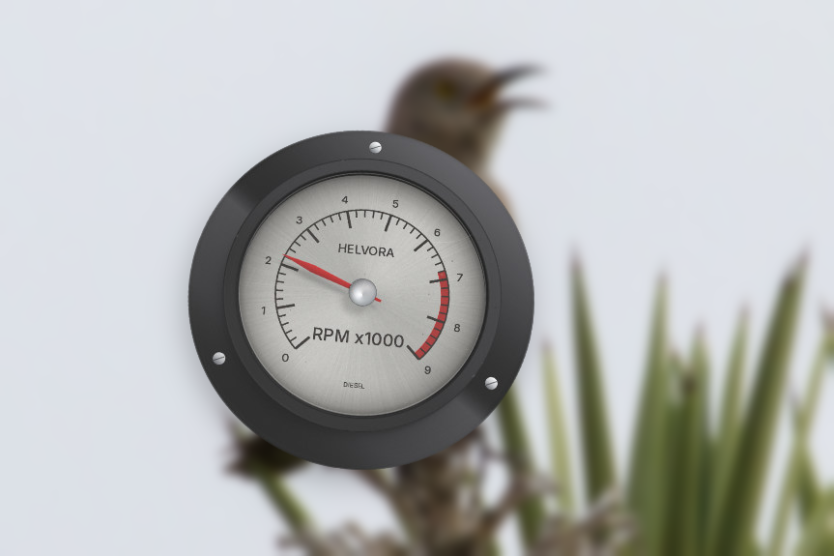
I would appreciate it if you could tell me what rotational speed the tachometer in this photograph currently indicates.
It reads 2200 rpm
